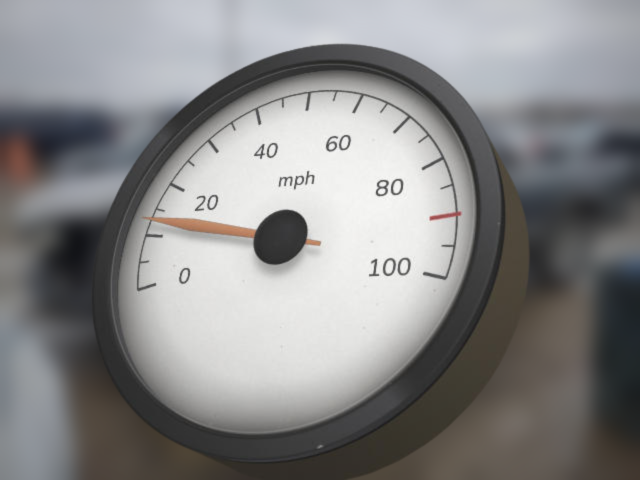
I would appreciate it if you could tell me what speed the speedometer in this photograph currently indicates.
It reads 12.5 mph
